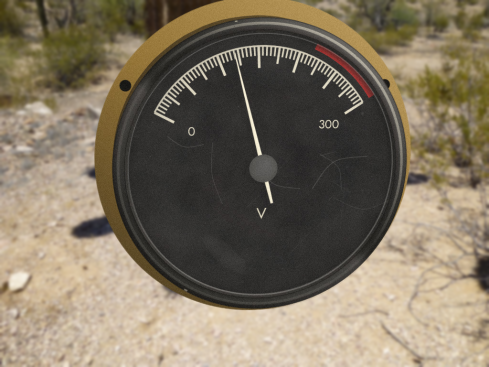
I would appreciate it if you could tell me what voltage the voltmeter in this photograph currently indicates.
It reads 120 V
